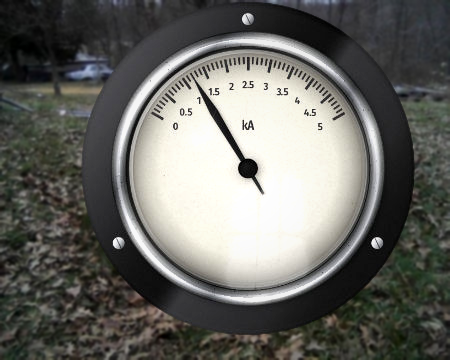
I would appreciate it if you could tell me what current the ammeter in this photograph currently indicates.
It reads 1.2 kA
